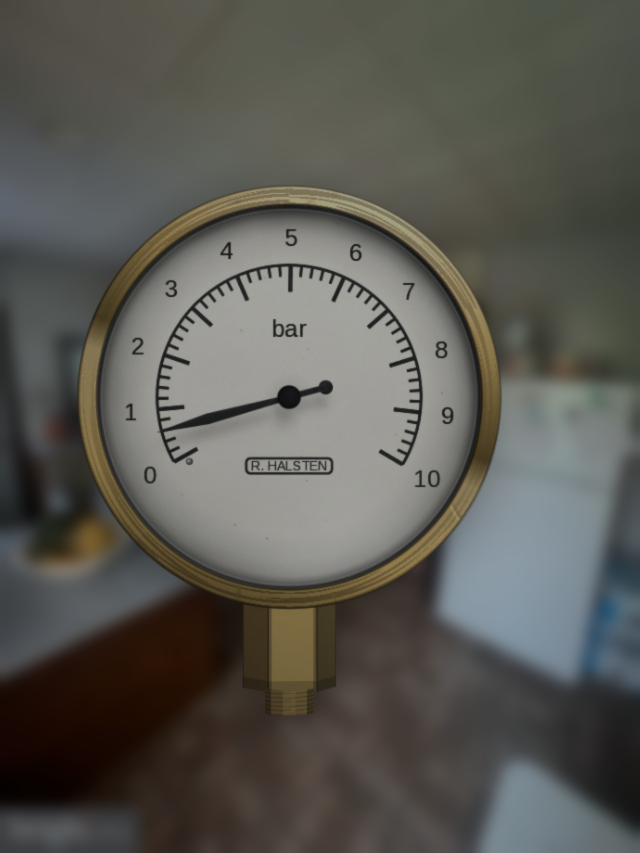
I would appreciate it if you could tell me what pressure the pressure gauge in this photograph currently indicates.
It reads 0.6 bar
